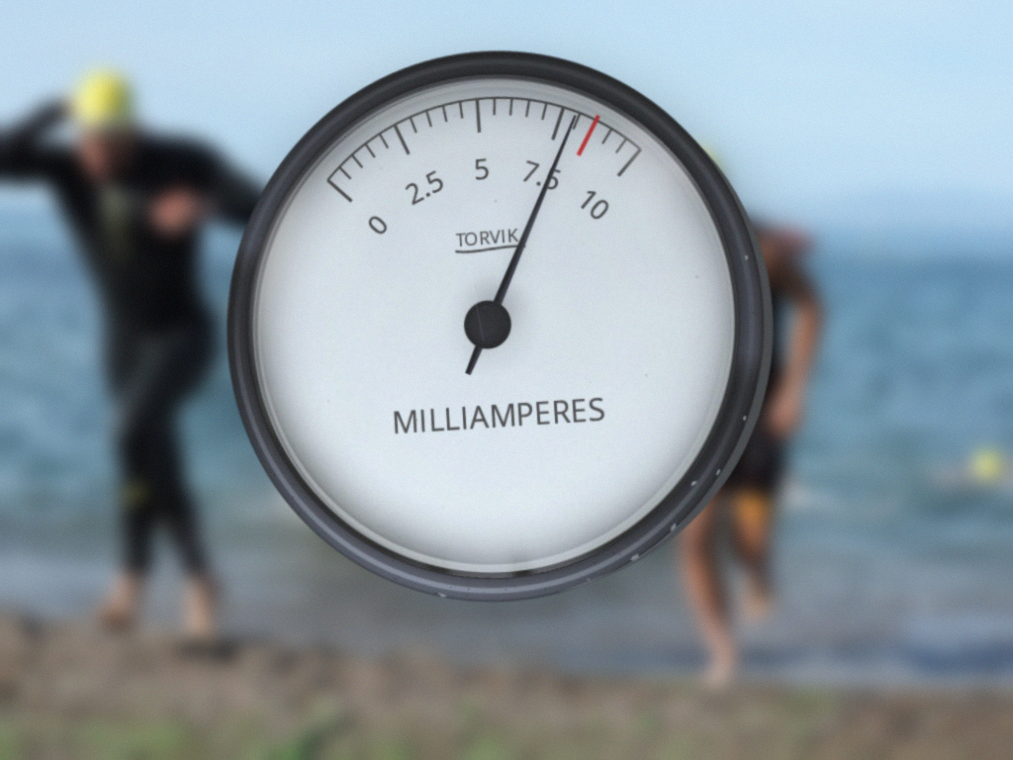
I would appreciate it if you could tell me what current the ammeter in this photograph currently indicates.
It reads 8 mA
